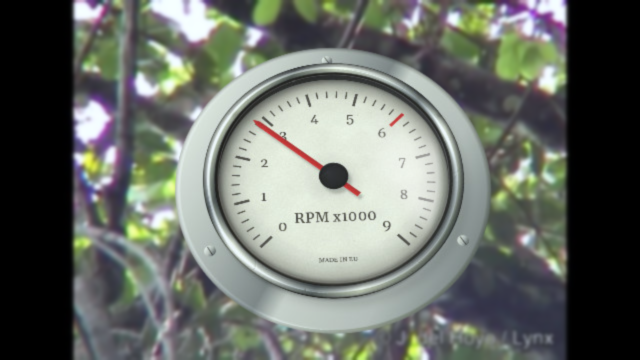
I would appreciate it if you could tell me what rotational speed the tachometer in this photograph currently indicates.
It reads 2800 rpm
